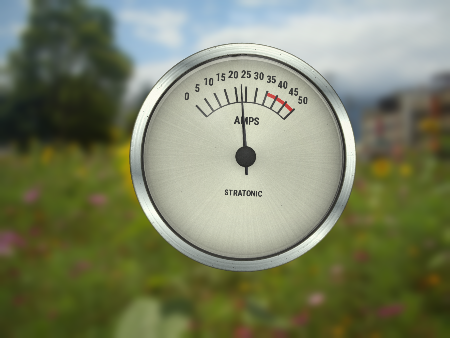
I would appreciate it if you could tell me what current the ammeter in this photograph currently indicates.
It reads 22.5 A
